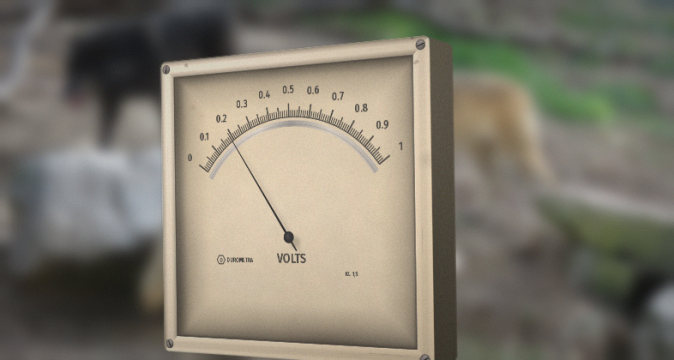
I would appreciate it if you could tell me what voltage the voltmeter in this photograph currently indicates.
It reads 0.2 V
